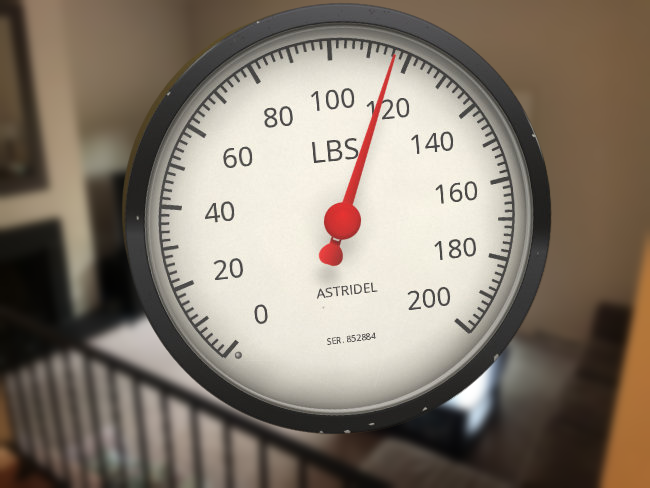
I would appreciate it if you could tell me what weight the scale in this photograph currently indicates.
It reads 116 lb
